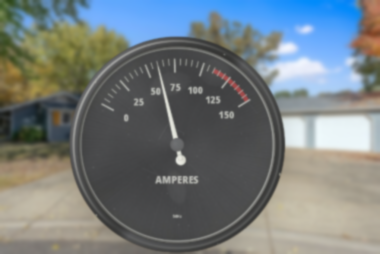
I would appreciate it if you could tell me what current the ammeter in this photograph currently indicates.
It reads 60 A
